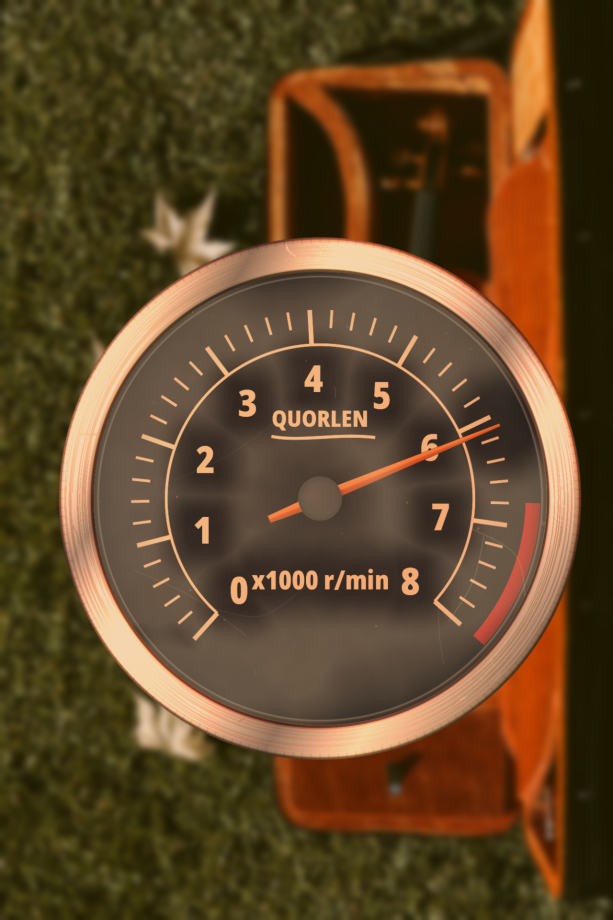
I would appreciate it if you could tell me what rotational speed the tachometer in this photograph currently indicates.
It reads 6100 rpm
